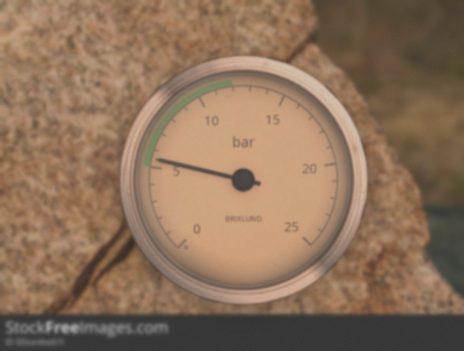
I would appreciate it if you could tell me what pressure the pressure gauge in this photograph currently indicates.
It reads 5.5 bar
